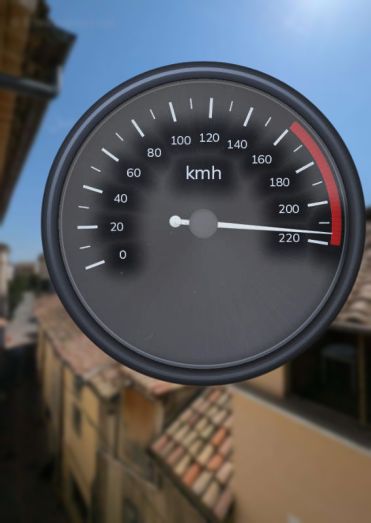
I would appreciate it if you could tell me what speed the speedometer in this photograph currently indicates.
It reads 215 km/h
